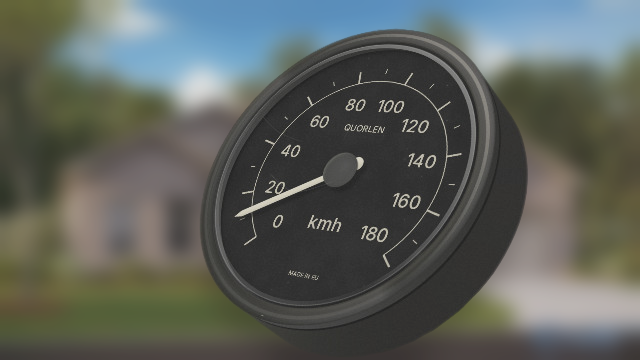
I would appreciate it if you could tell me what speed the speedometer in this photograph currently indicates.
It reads 10 km/h
